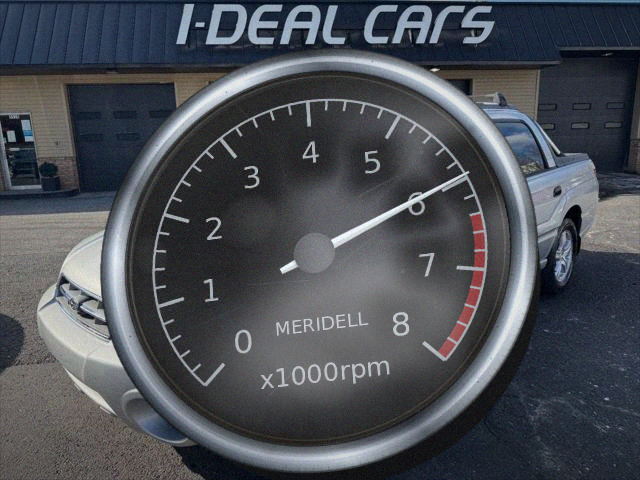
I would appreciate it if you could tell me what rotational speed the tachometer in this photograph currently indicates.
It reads 6000 rpm
